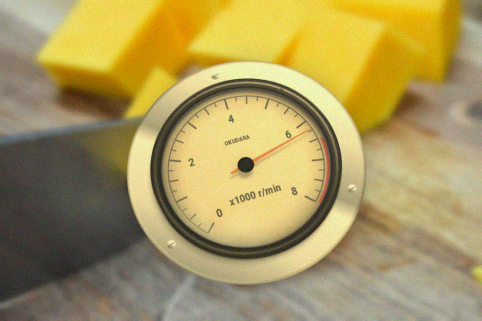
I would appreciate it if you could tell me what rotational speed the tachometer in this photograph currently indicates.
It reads 6250 rpm
